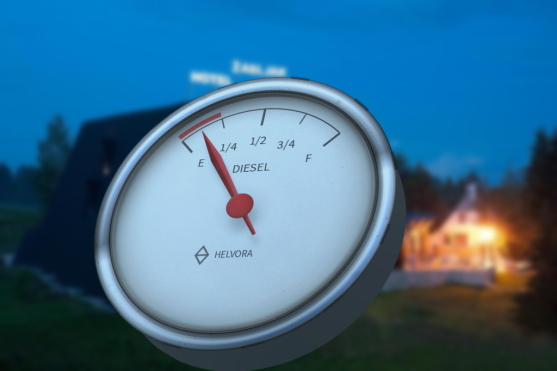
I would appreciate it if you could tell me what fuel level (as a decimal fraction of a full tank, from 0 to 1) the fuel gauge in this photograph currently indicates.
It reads 0.125
